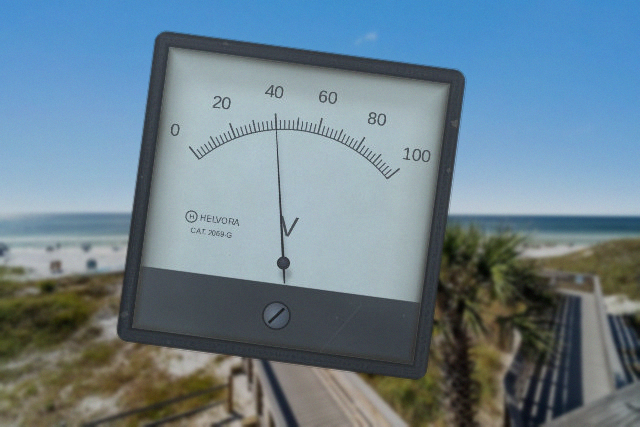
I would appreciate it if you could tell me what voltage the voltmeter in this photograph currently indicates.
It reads 40 V
